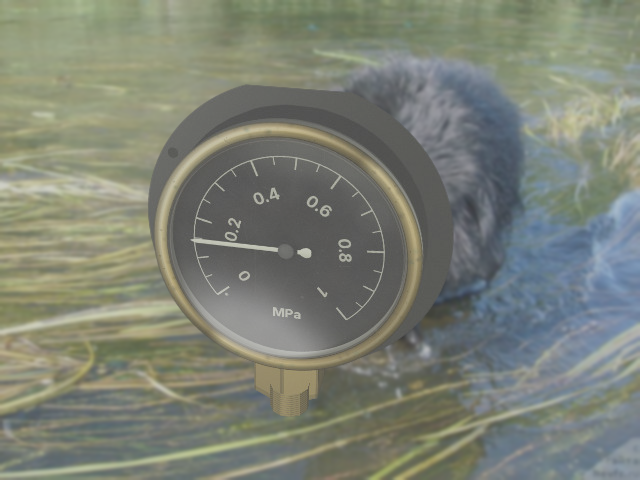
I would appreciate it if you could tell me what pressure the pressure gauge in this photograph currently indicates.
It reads 0.15 MPa
